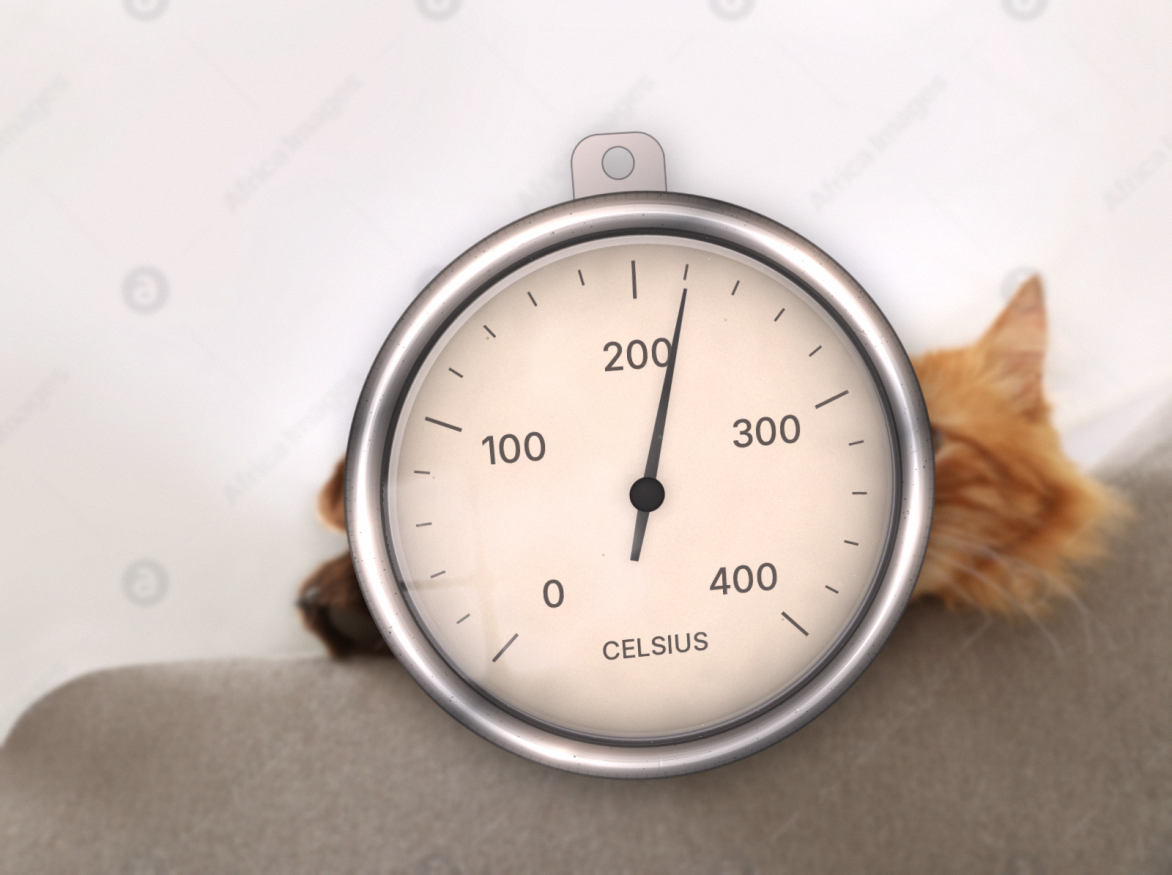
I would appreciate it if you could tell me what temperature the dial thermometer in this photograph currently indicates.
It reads 220 °C
